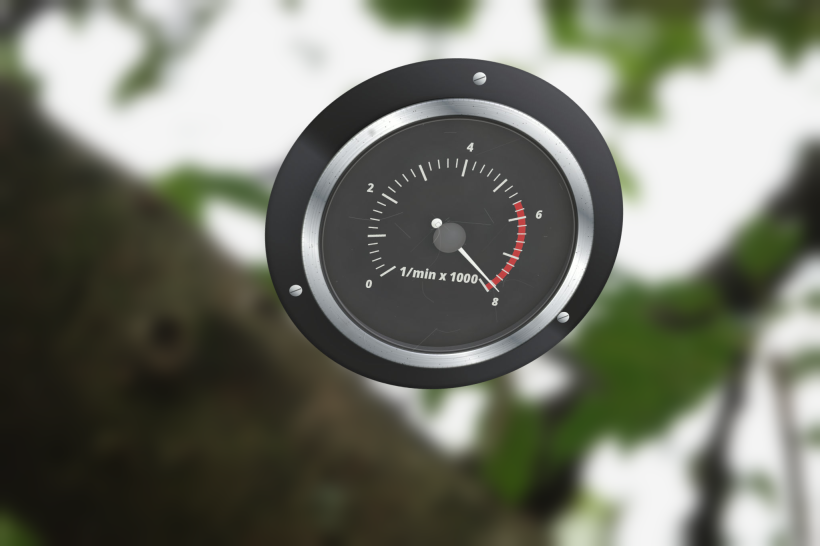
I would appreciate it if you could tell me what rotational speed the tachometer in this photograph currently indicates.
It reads 7800 rpm
